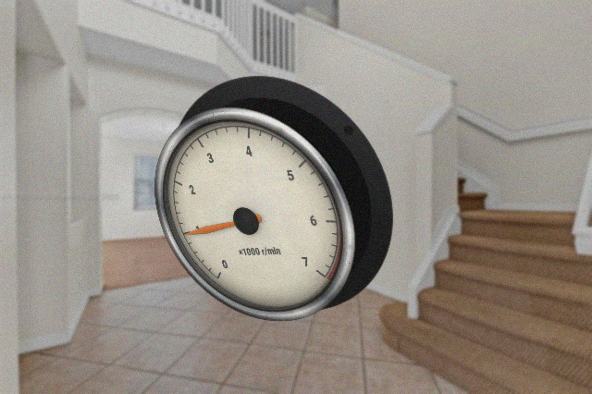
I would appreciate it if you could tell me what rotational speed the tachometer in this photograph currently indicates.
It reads 1000 rpm
